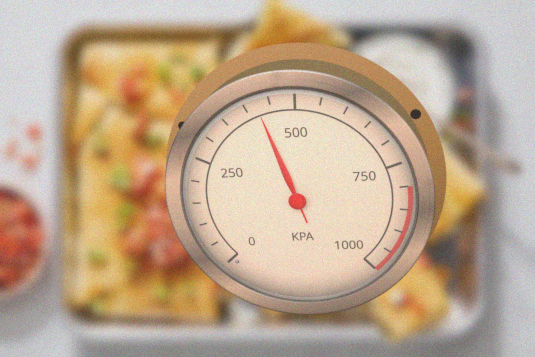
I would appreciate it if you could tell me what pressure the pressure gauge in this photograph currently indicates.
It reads 425 kPa
